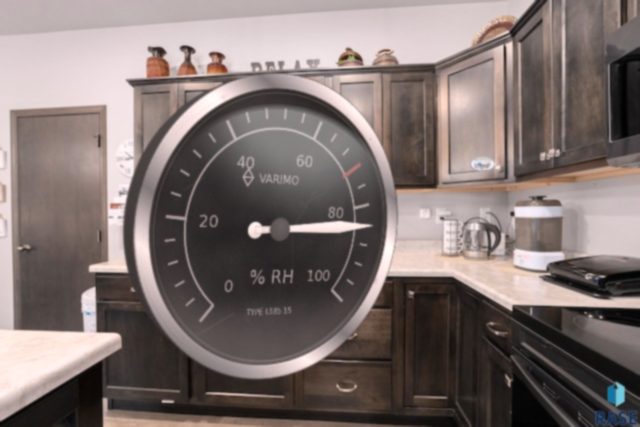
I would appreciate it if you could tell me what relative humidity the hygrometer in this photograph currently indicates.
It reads 84 %
